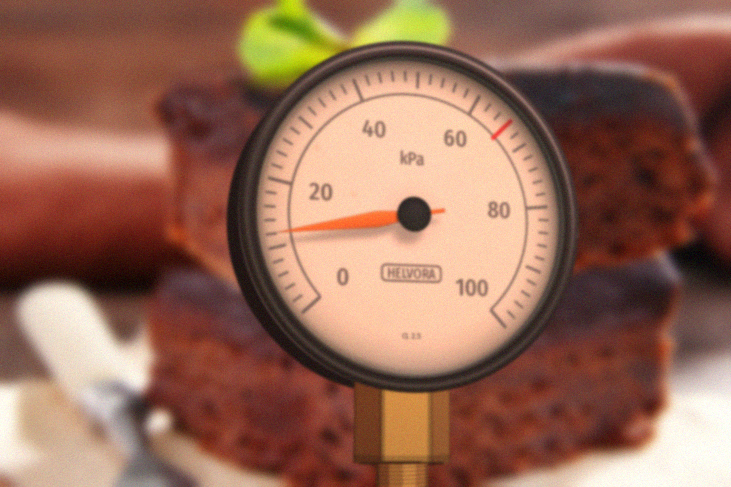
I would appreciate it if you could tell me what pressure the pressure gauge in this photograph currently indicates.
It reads 12 kPa
